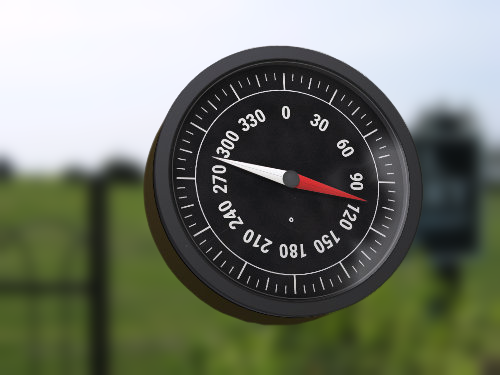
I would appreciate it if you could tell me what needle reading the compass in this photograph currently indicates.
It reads 105 °
